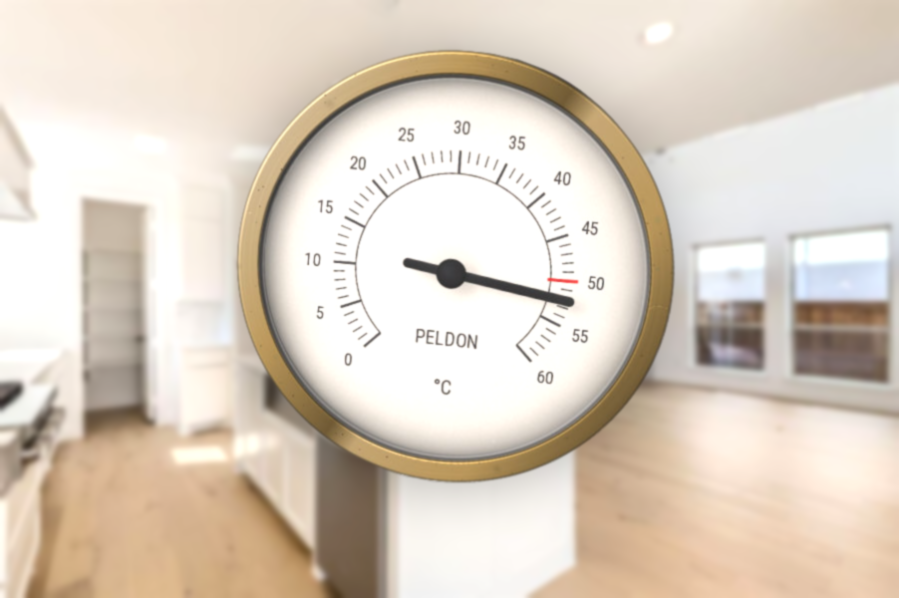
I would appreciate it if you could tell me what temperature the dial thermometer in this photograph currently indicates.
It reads 52 °C
